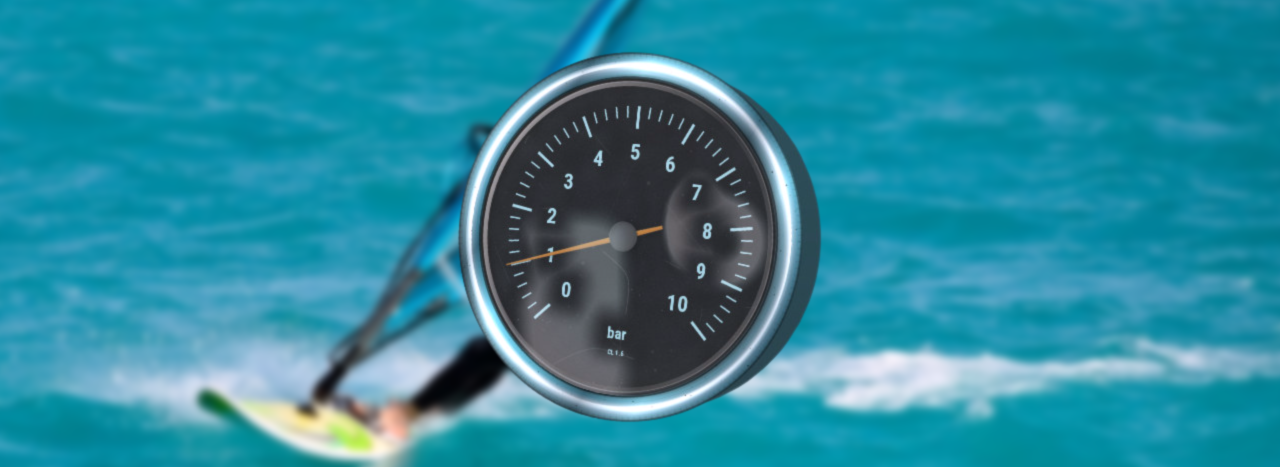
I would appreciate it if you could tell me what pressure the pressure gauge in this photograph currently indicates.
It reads 1 bar
